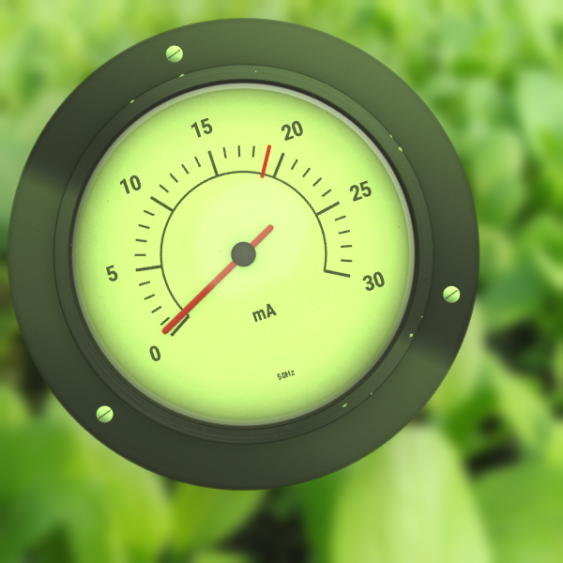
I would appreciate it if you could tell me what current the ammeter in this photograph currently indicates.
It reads 0.5 mA
